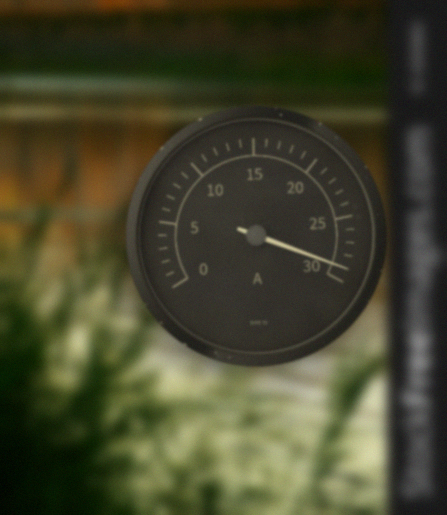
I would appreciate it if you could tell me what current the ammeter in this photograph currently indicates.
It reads 29 A
